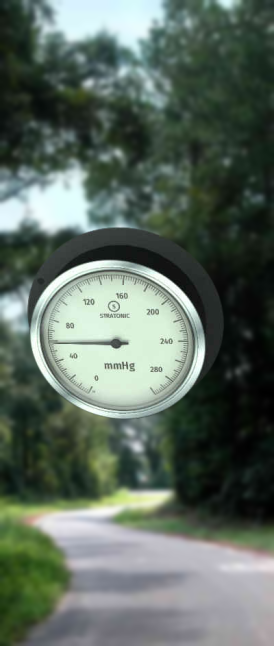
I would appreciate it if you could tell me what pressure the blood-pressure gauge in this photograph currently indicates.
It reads 60 mmHg
